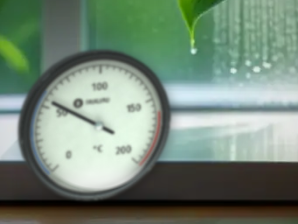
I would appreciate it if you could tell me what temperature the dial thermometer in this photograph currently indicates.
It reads 55 °C
